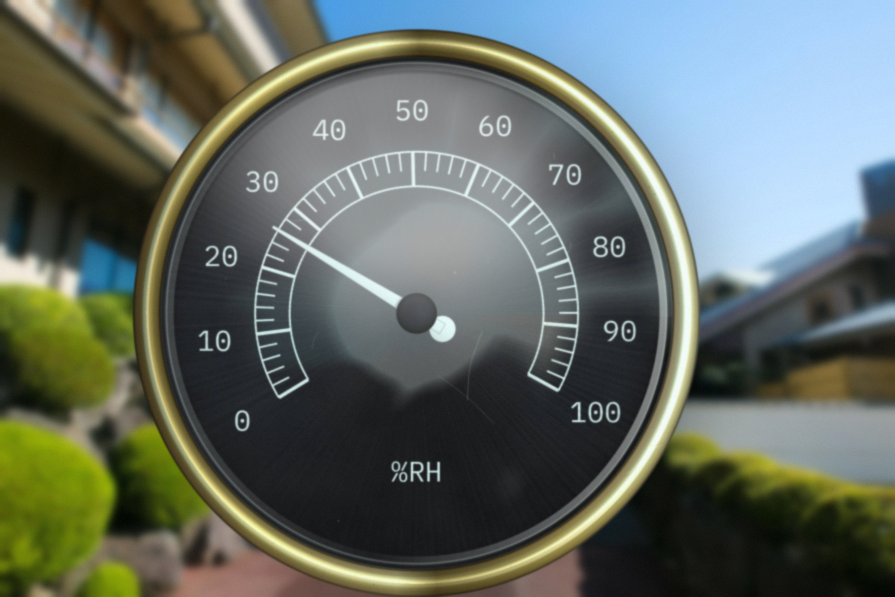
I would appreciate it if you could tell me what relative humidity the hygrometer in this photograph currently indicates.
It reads 26 %
